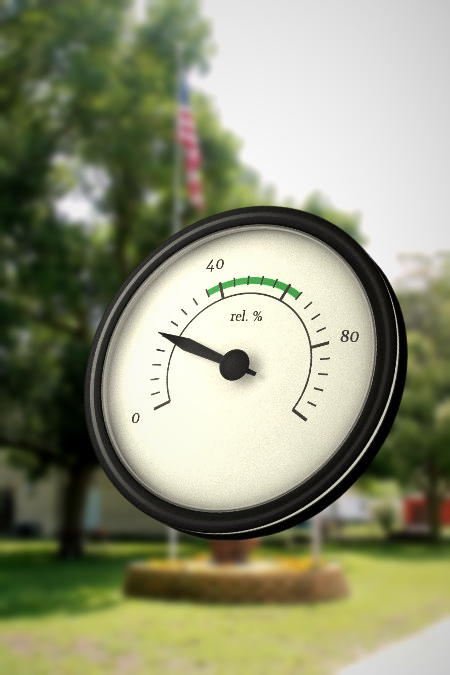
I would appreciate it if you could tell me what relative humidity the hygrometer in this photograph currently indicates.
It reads 20 %
